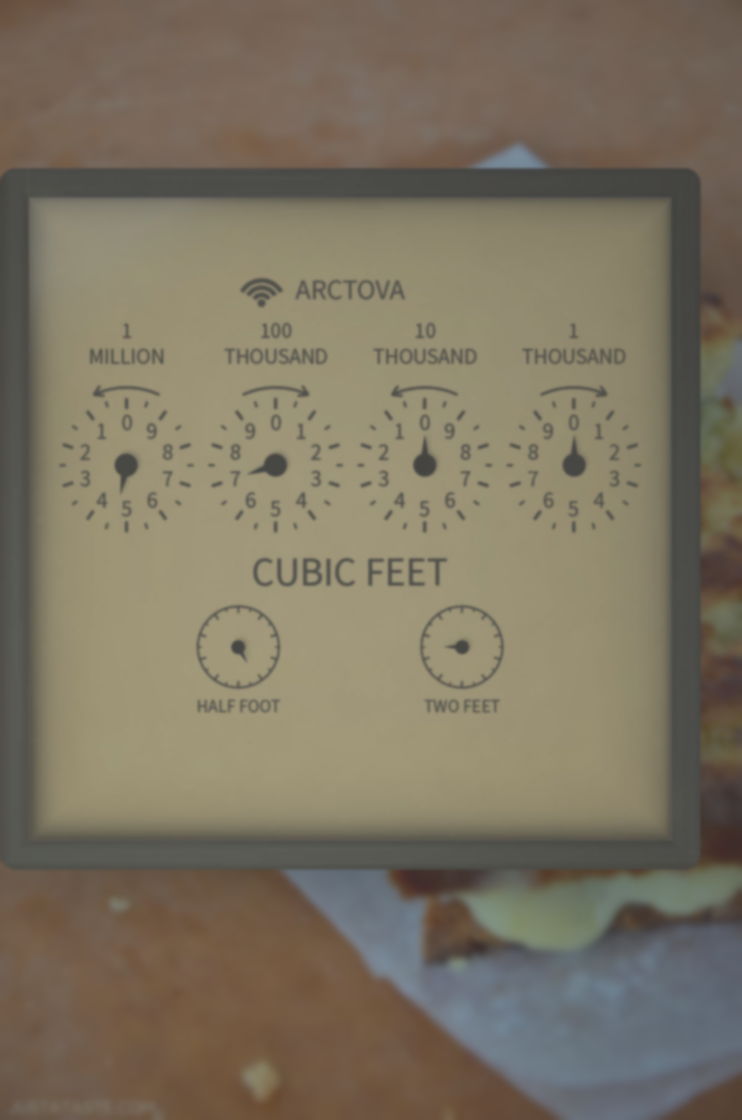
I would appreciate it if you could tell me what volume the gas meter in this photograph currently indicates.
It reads 470000 ft³
